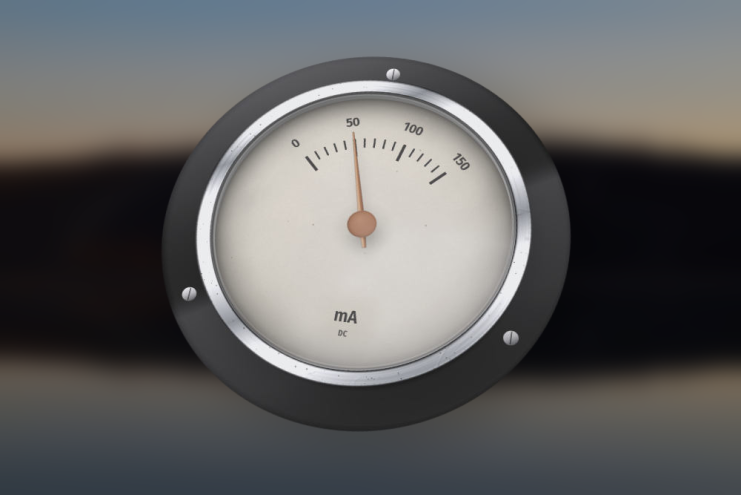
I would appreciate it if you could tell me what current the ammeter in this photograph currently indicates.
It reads 50 mA
